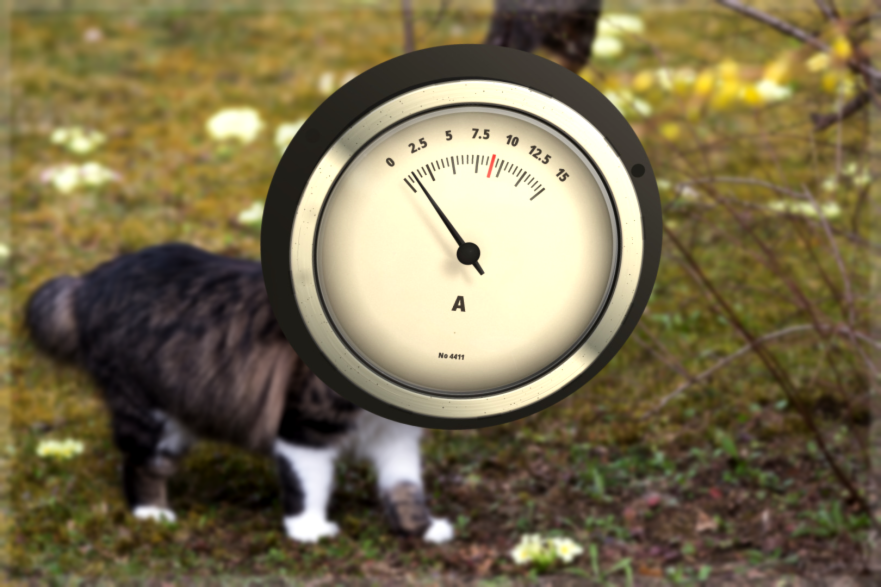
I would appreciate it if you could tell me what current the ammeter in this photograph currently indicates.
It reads 1 A
